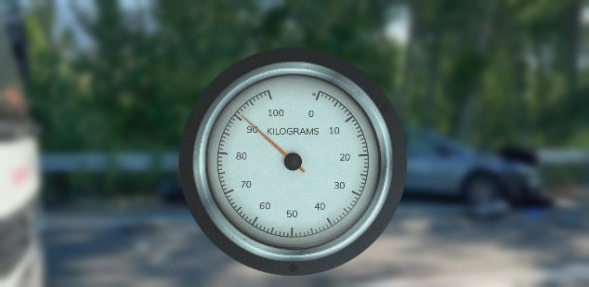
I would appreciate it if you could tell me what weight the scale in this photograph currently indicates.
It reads 91 kg
